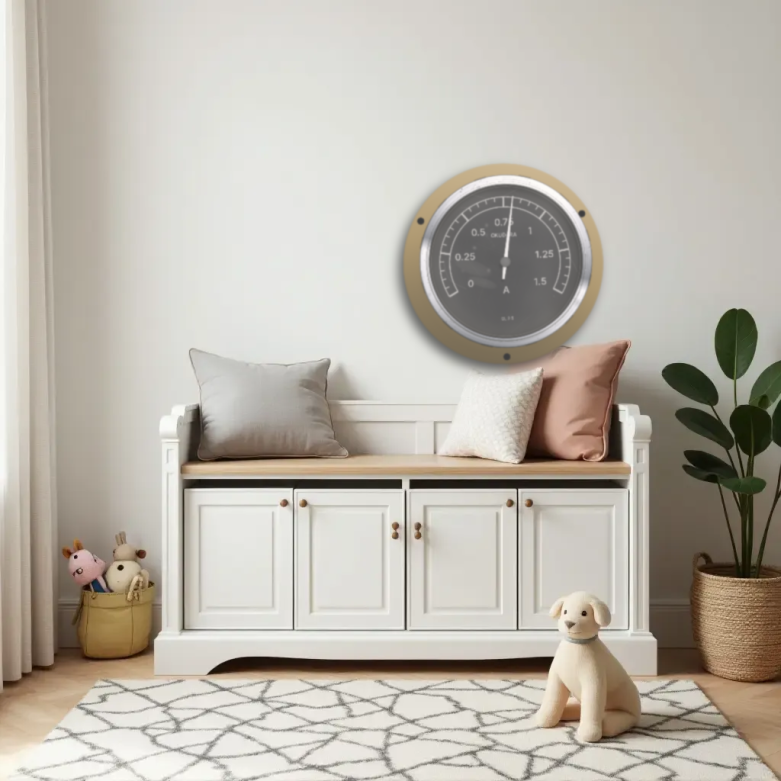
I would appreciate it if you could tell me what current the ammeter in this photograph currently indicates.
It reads 0.8 A
